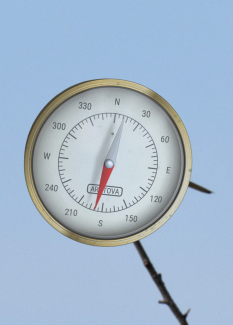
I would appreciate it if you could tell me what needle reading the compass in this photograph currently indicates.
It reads 190 °
